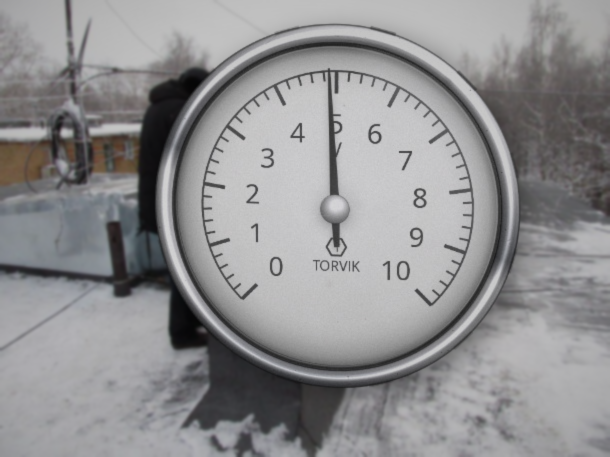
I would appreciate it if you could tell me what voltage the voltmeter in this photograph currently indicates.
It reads 4.9 V
